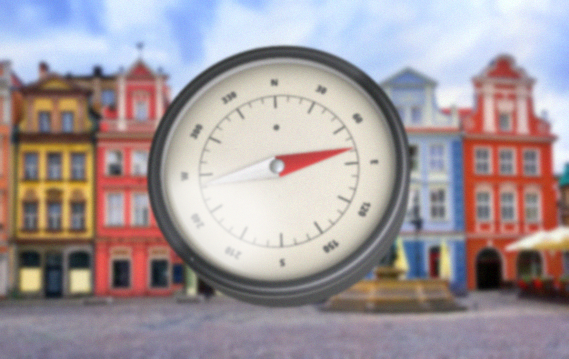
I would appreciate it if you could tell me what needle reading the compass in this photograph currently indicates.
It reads 80 °
